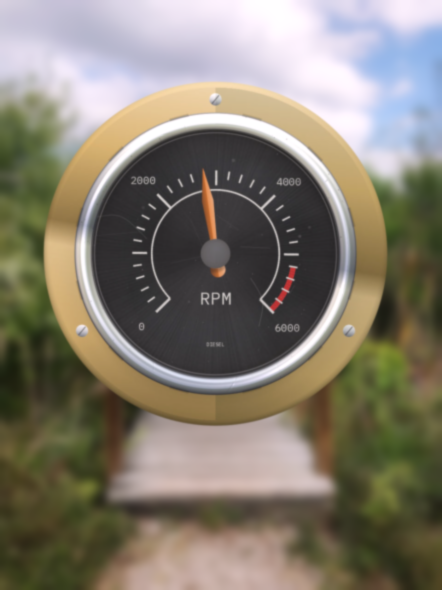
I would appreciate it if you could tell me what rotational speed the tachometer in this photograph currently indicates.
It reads 2800 rpm
